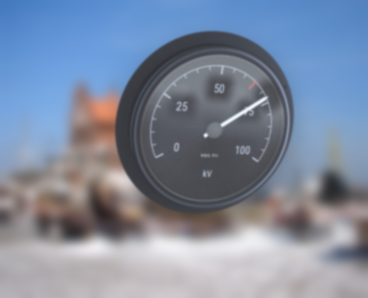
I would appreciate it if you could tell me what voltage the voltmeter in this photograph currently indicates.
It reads 72.5 kV
